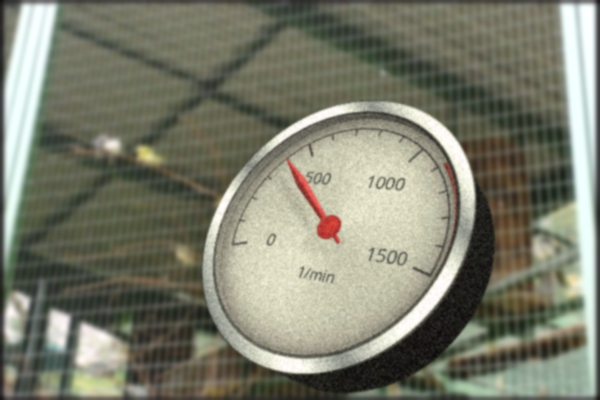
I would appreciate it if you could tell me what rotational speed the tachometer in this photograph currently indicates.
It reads 400 rpm
